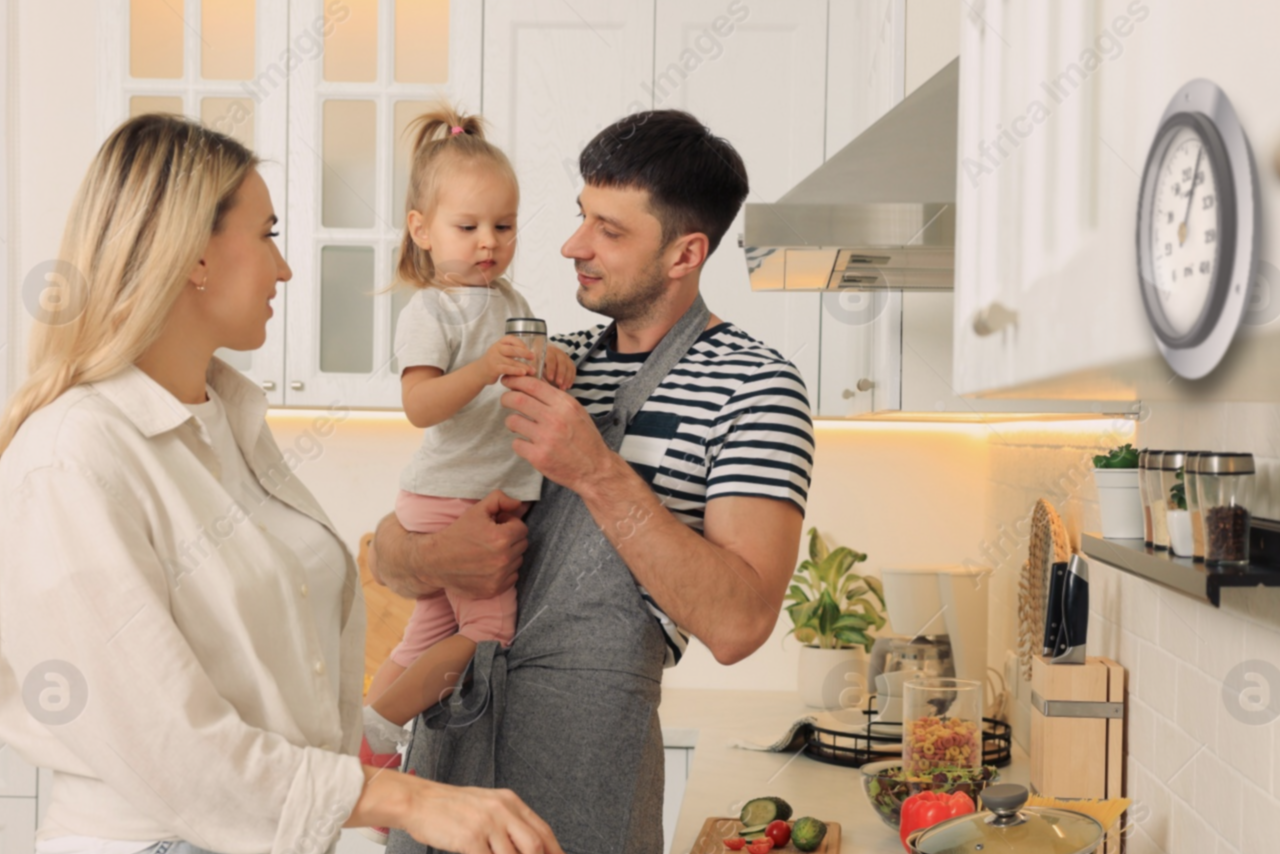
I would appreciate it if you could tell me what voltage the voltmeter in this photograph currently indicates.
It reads 250 mV
